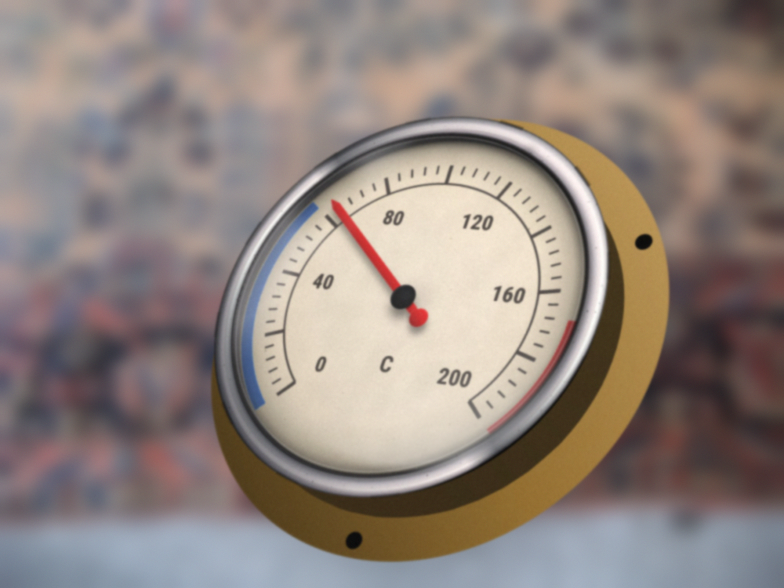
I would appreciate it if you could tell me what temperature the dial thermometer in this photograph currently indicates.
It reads 64 °C
